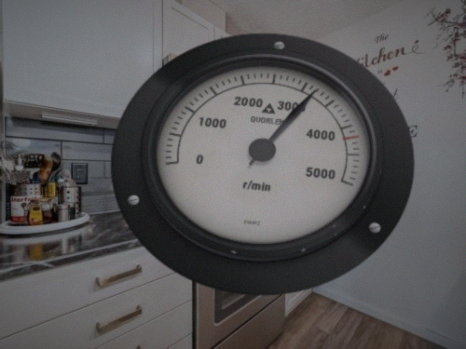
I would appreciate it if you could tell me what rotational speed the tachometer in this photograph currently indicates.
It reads 3200 rpm
